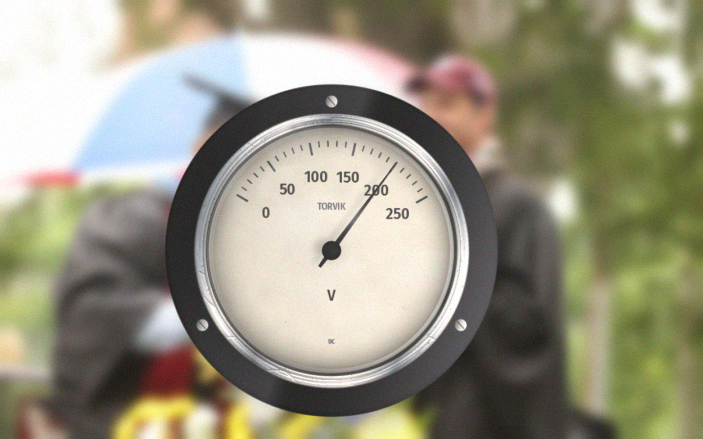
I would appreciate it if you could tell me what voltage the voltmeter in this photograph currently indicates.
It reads 200 V
